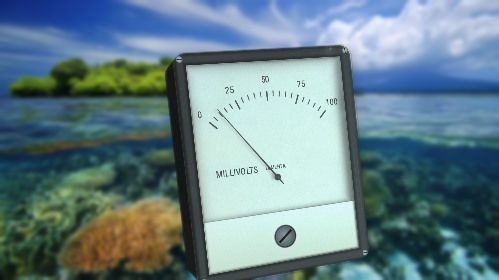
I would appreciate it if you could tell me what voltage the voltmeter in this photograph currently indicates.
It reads 10 mV
